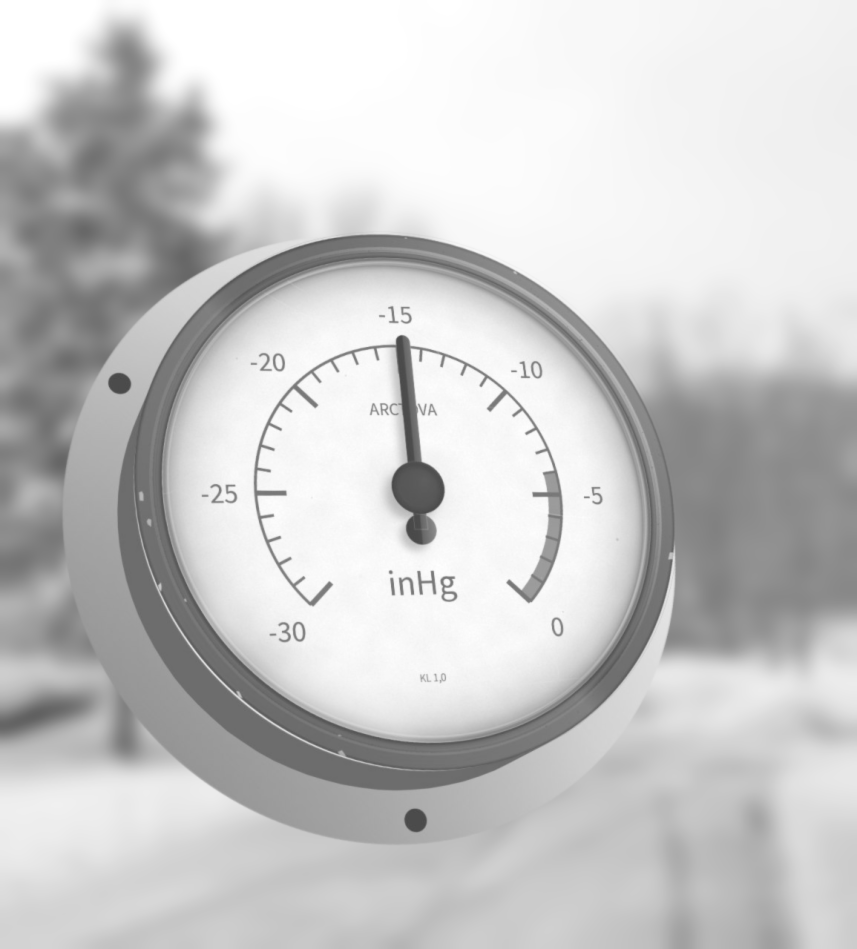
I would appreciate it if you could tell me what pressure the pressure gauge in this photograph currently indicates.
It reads -15 inHg
